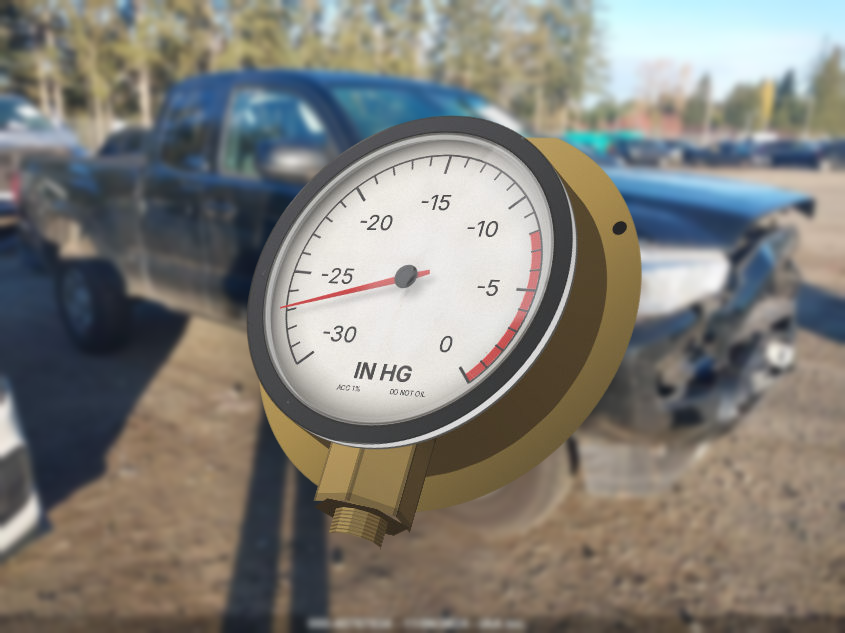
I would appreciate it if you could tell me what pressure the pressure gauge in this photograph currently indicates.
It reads -27 inHg
